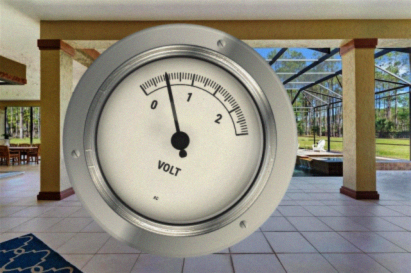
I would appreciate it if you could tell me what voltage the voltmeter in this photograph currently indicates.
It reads 0.5 V
